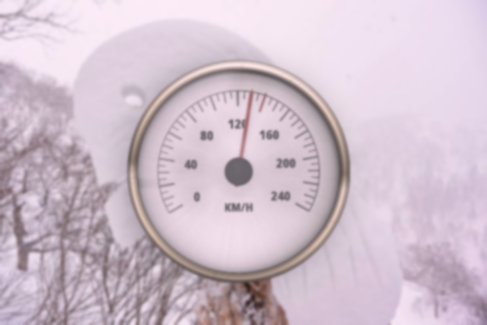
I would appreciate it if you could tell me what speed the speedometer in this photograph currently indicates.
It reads 130 km/h
